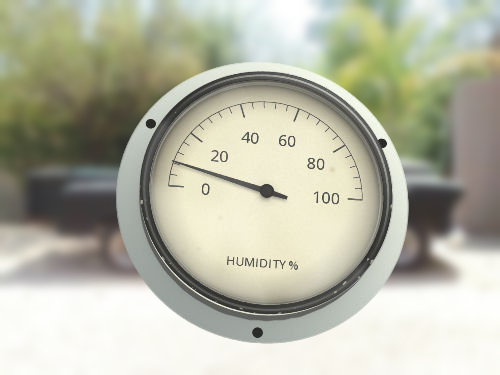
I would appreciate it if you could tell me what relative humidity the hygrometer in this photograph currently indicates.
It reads 8 %
